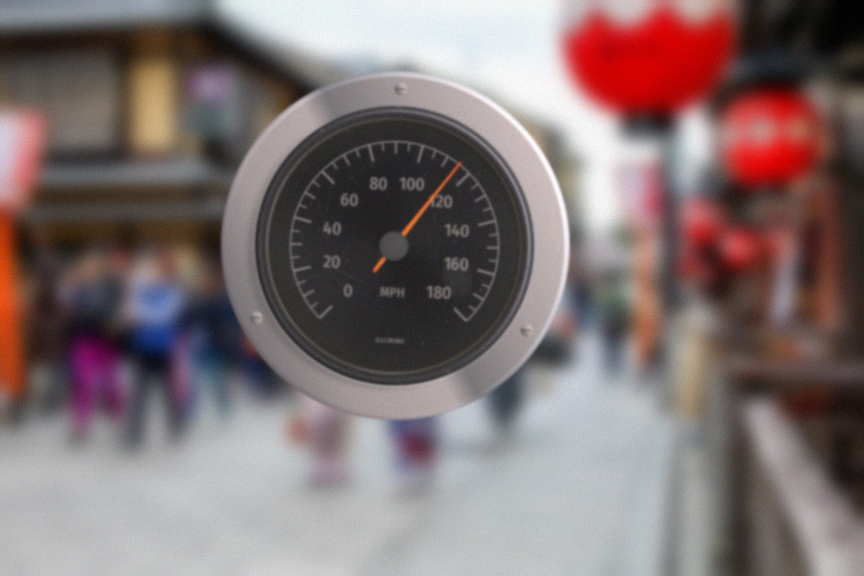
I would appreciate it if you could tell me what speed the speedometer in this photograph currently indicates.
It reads 115 mph
